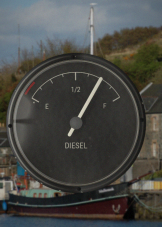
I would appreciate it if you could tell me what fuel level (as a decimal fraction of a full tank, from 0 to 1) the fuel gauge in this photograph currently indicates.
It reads 0.75
